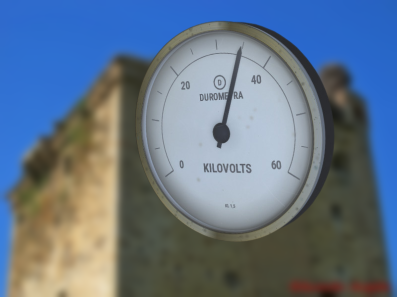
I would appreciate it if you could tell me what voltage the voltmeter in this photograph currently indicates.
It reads 35 kV
